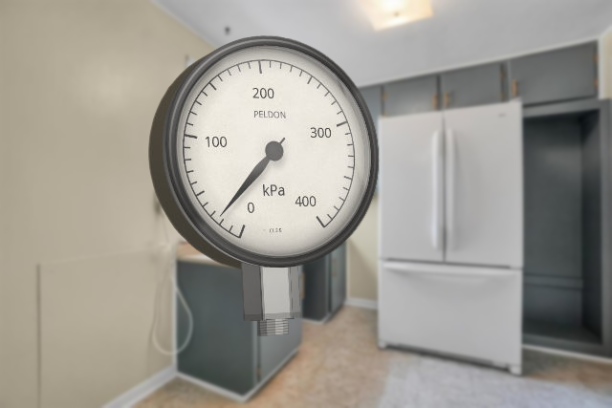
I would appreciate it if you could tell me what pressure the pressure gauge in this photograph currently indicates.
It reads 25 kPa
